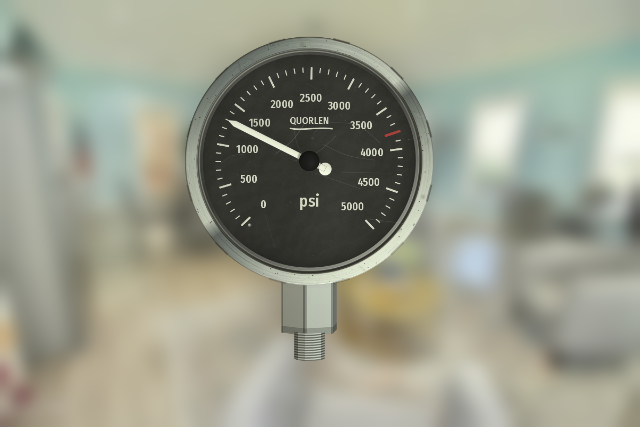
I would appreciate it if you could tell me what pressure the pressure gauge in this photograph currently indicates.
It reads 1300 psi
